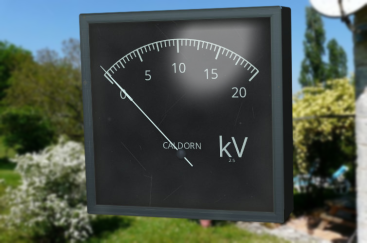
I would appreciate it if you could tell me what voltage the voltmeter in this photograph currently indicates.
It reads 0.5 kV
